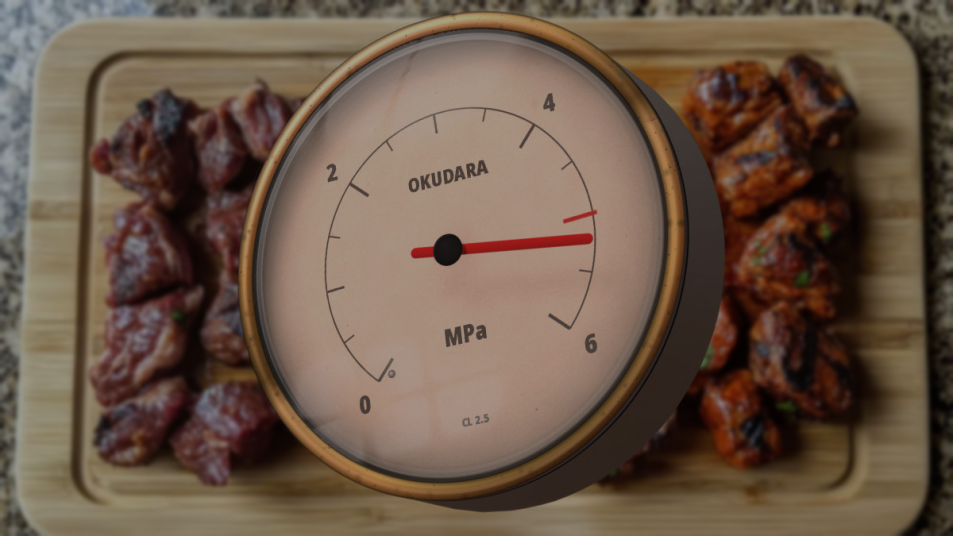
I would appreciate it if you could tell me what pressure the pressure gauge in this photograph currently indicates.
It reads 5.25 MPa
